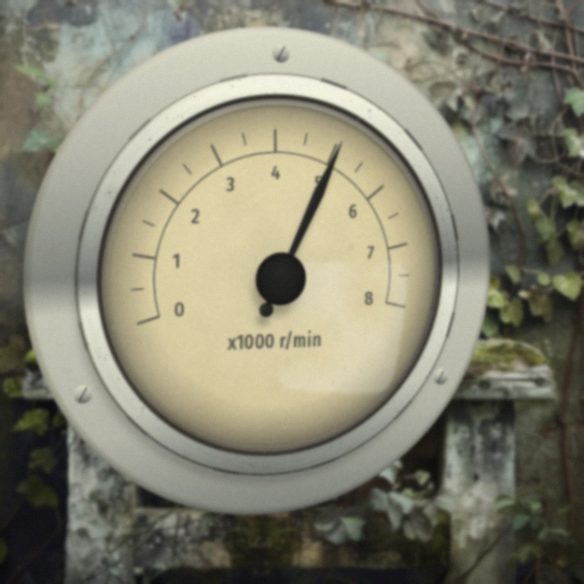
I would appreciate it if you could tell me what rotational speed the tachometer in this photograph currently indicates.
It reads 5000 rpm
